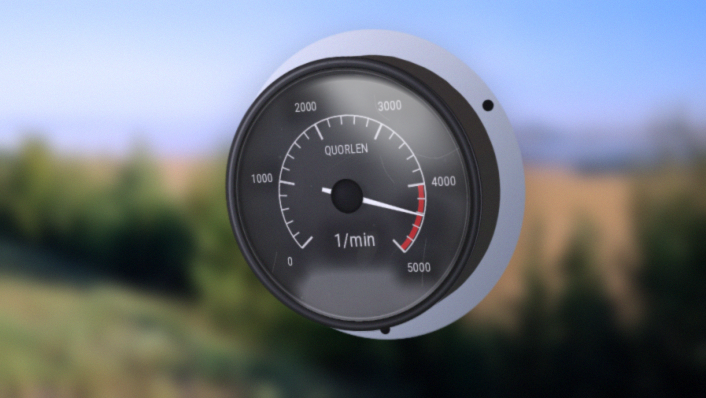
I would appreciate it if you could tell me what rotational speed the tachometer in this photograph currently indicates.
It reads 4400 rpm
